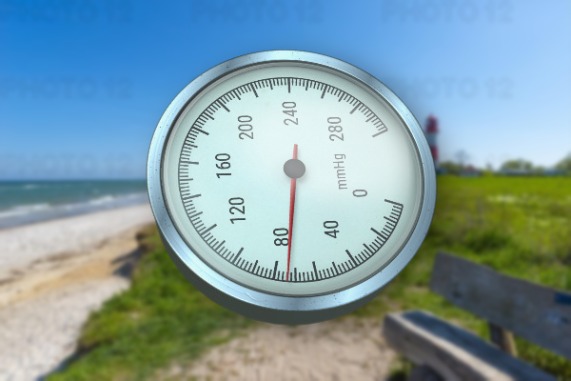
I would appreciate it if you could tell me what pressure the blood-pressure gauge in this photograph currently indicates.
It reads 74 mmHg
